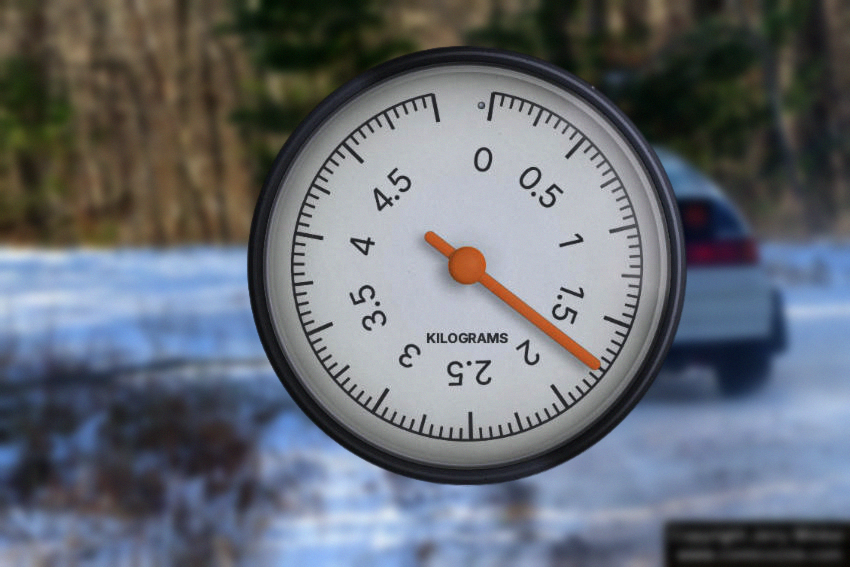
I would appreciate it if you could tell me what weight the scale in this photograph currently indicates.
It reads 1.75 kg
